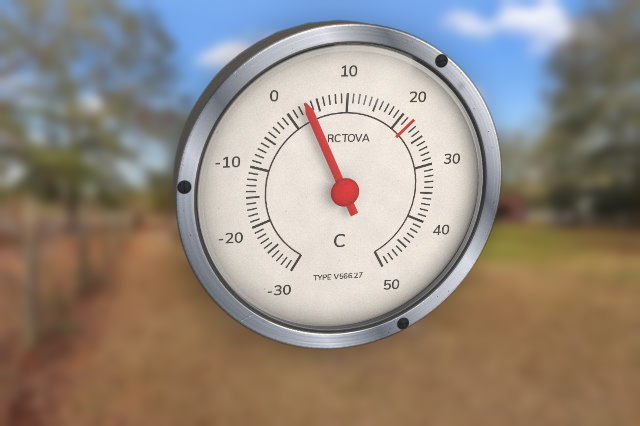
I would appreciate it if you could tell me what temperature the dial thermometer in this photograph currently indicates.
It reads 3 °C
